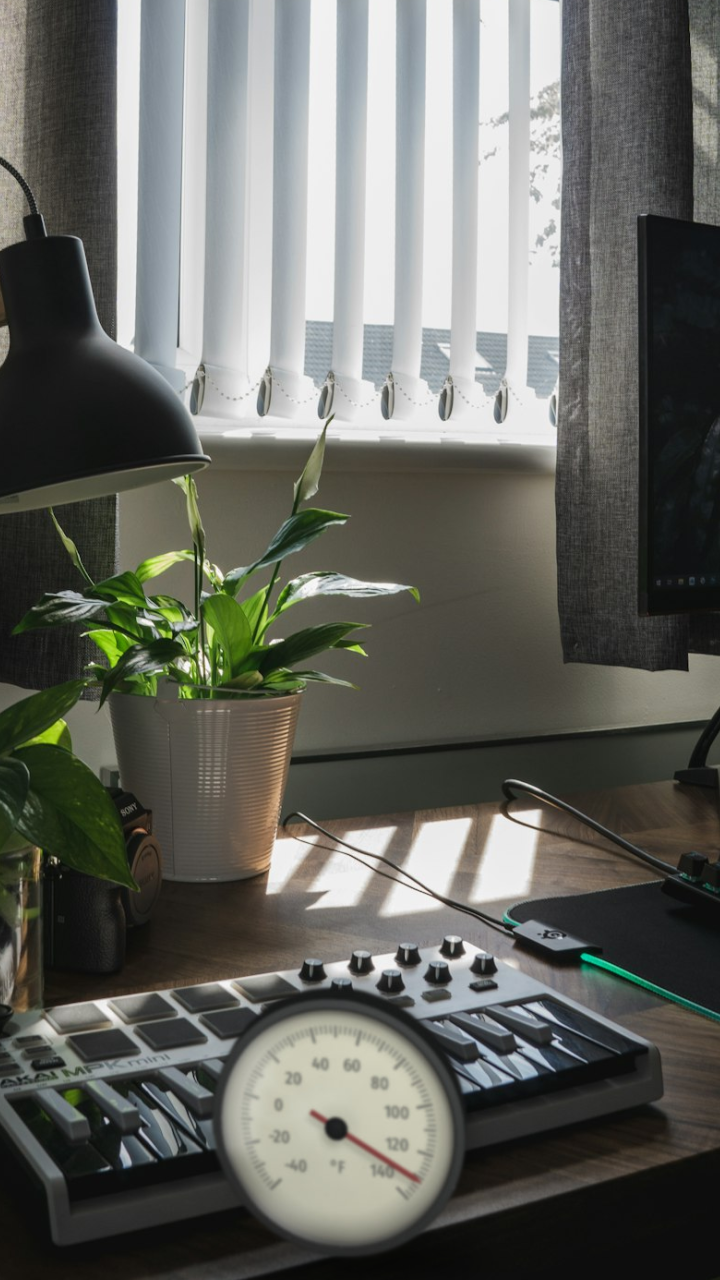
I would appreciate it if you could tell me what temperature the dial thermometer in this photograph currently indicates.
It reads 130 °F
